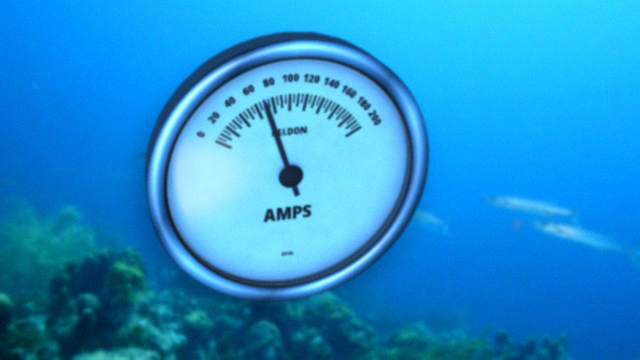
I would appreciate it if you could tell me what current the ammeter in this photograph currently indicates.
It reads 70 A
